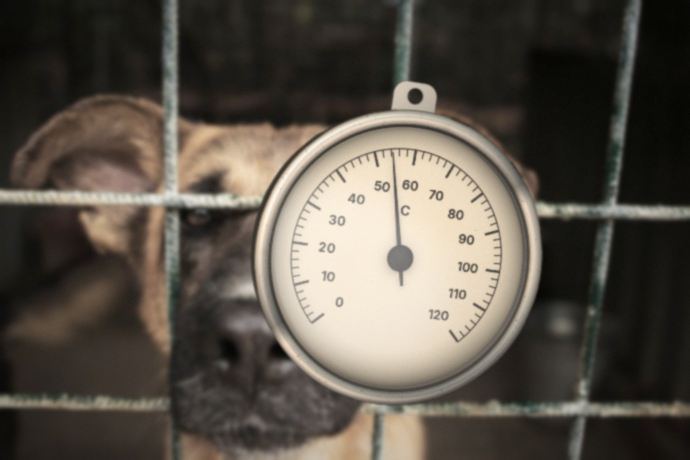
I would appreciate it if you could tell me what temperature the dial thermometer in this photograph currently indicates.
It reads 54 °C
